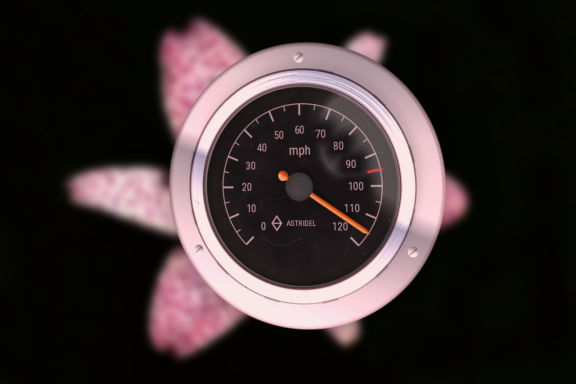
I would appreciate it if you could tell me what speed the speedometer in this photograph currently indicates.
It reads 115 mph
